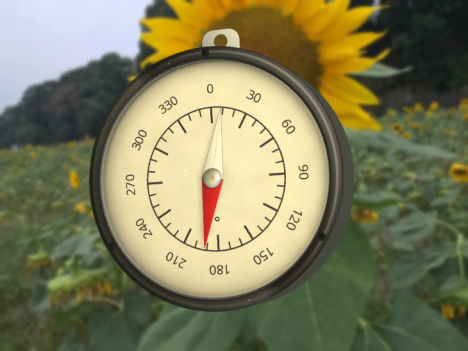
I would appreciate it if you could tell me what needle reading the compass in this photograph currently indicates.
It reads 190 °
